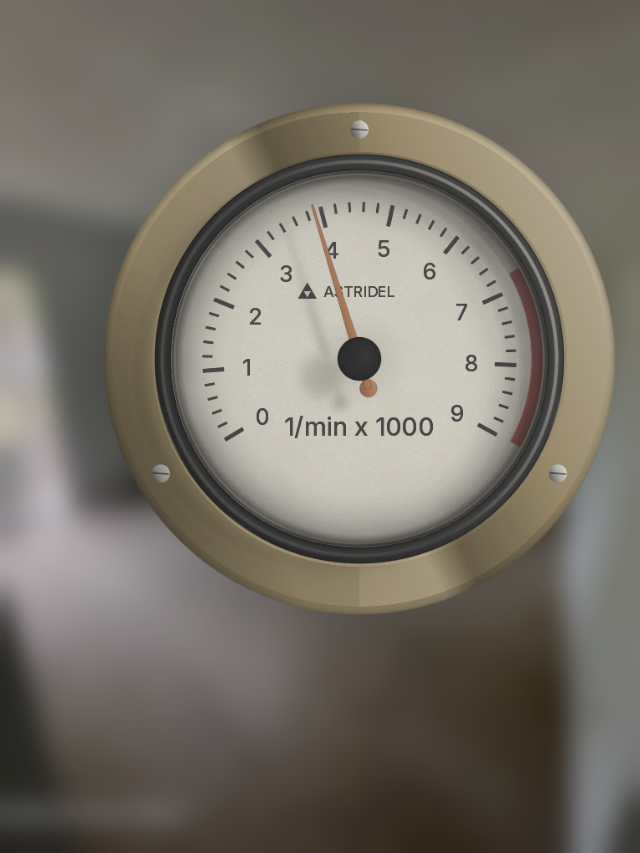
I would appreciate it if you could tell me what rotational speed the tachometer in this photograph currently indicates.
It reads 3900 rpm
